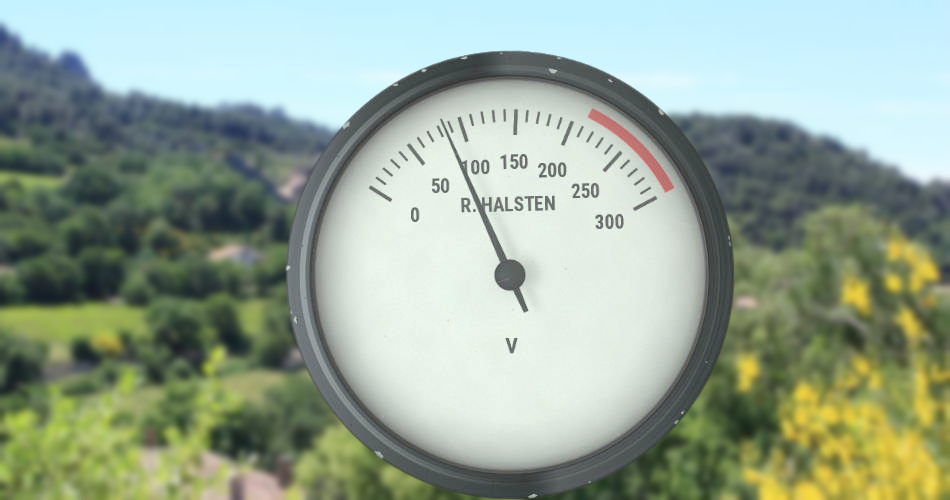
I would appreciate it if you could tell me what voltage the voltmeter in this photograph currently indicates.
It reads 85 V
